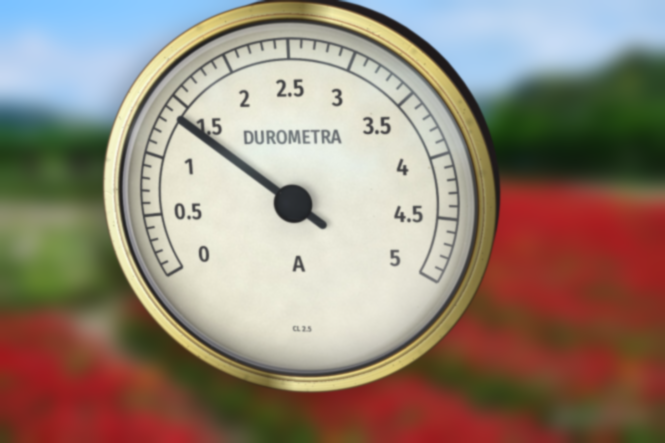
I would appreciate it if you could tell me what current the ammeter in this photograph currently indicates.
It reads 1.4 A
